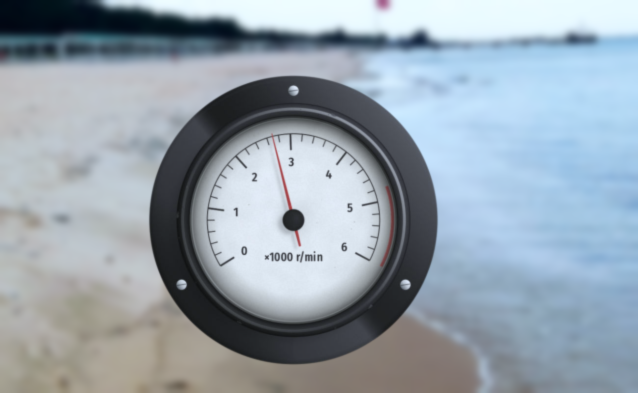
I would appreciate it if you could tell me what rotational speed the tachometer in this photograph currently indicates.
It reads 2700 rpm
